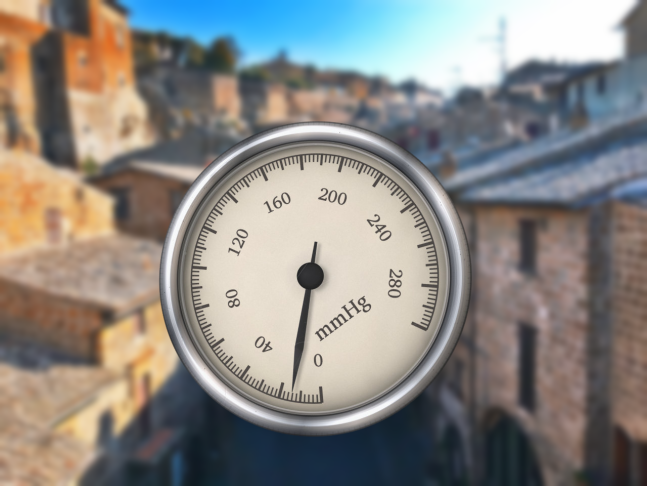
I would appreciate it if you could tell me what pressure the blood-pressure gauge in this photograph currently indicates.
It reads 14 mmHg
